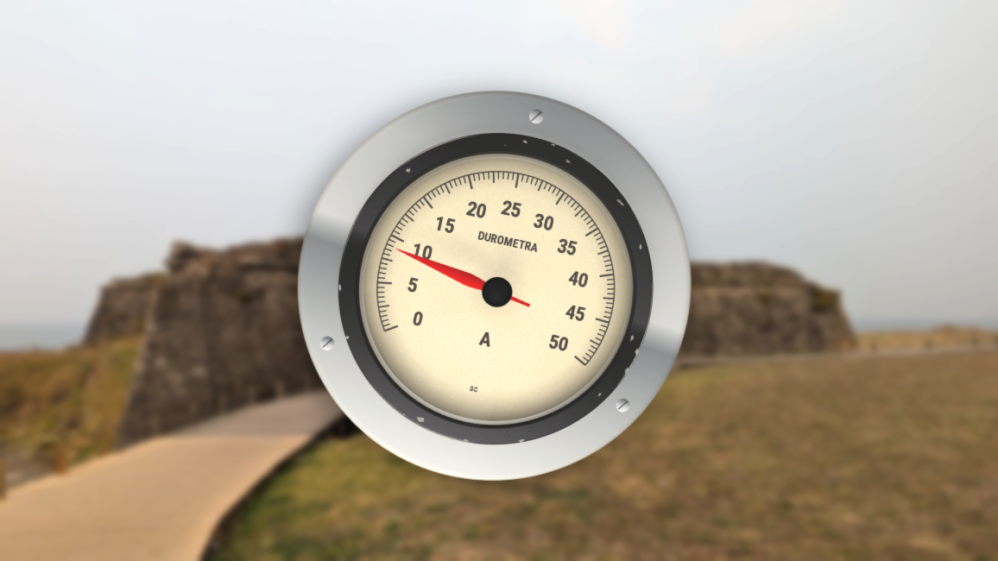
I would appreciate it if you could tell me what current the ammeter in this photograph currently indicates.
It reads 9 A
